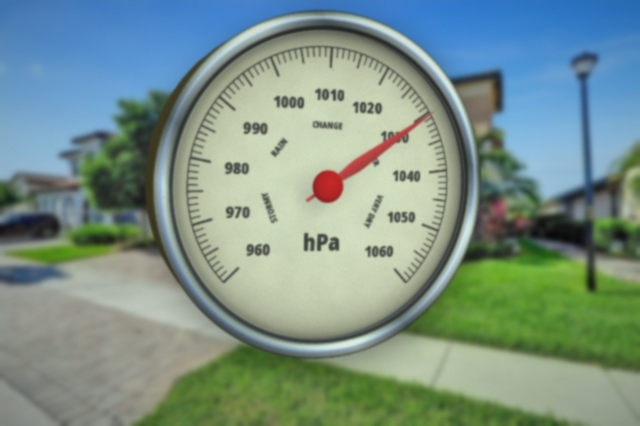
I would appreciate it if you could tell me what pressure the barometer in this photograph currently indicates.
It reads 1030 hPa
